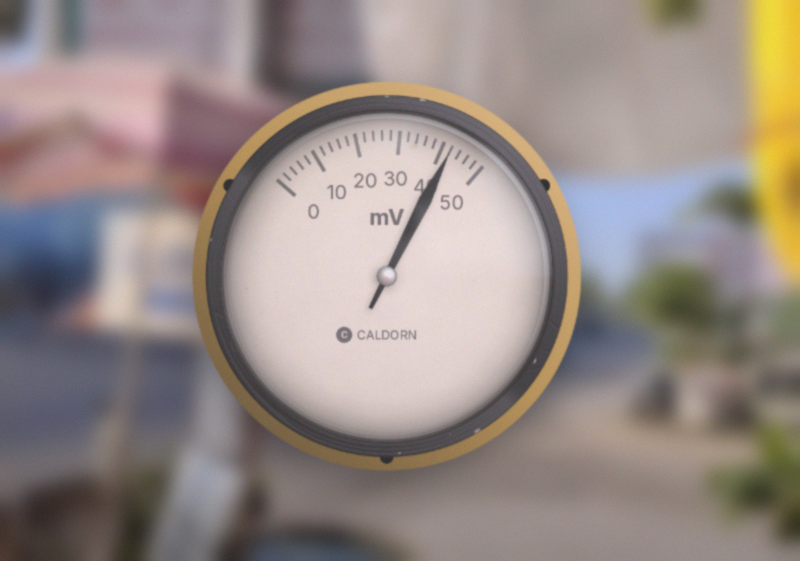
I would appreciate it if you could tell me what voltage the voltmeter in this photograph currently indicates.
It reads 42 mV
